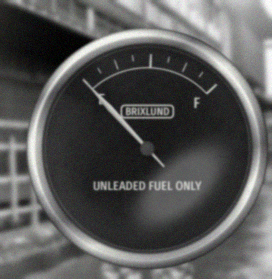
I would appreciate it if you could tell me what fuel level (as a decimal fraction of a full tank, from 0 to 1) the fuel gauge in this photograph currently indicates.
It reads 0
